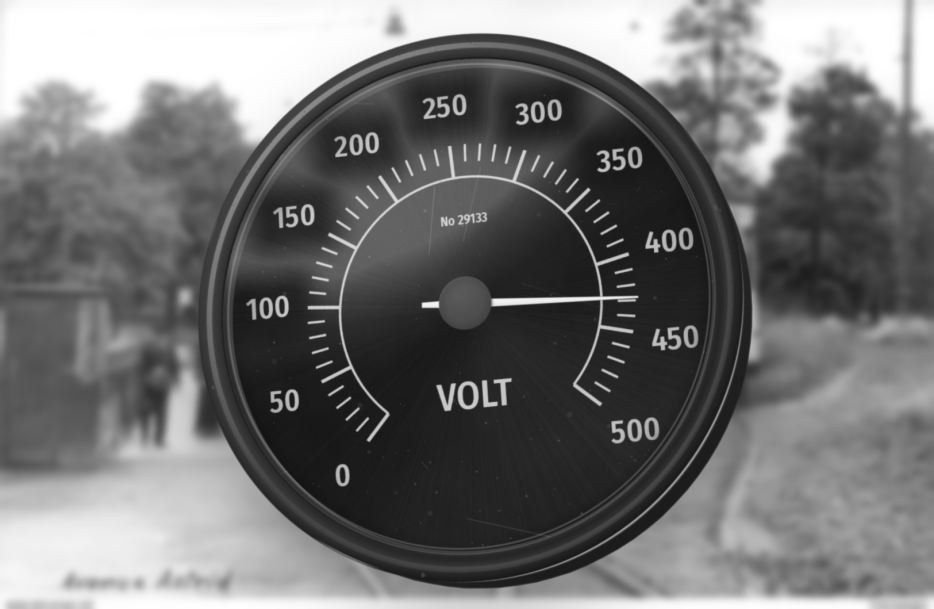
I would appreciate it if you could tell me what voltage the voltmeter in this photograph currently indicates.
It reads 430 V
